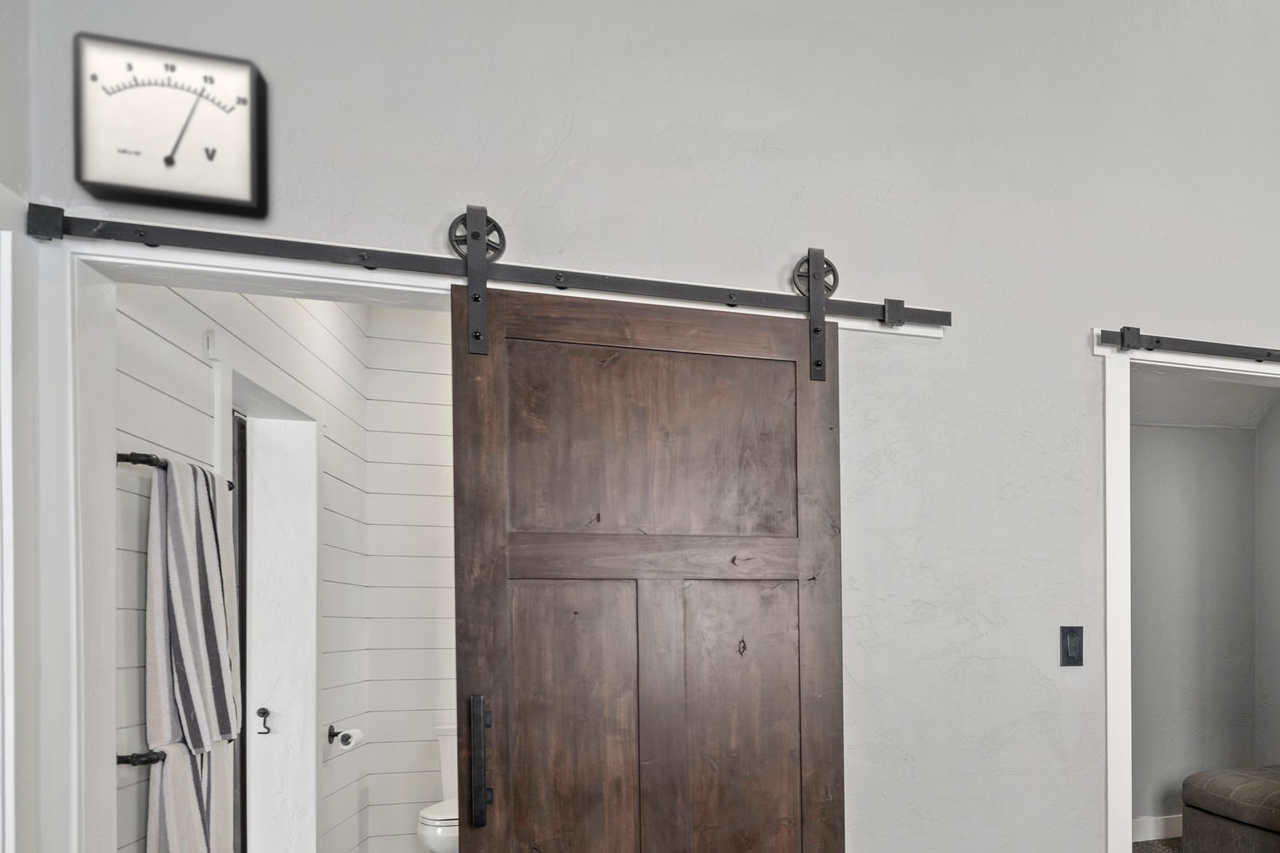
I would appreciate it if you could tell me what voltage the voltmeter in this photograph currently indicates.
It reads 15 V
